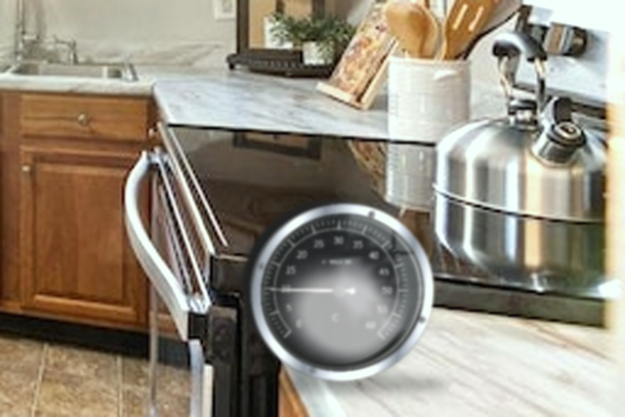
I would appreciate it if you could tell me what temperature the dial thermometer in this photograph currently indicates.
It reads 10 °C
